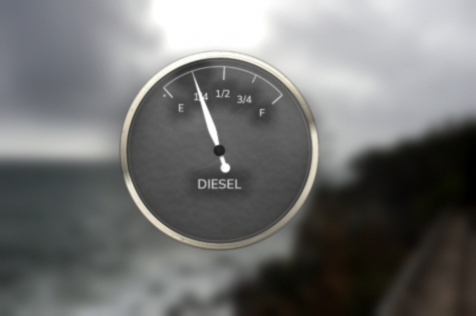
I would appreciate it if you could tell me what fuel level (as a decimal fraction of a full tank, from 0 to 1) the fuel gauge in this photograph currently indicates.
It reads 0.25
